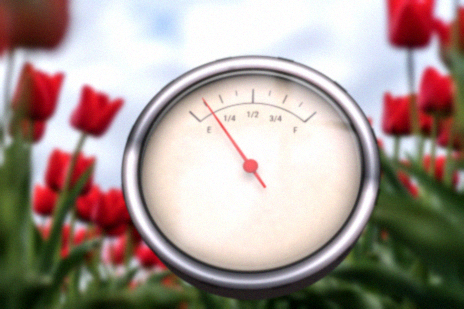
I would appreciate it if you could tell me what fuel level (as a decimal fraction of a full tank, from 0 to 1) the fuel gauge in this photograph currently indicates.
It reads 0.125
